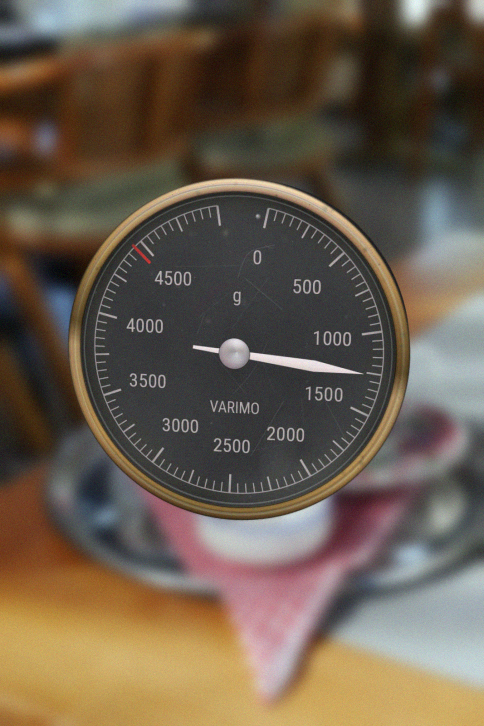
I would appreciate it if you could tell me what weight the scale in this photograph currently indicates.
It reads 1250 g
